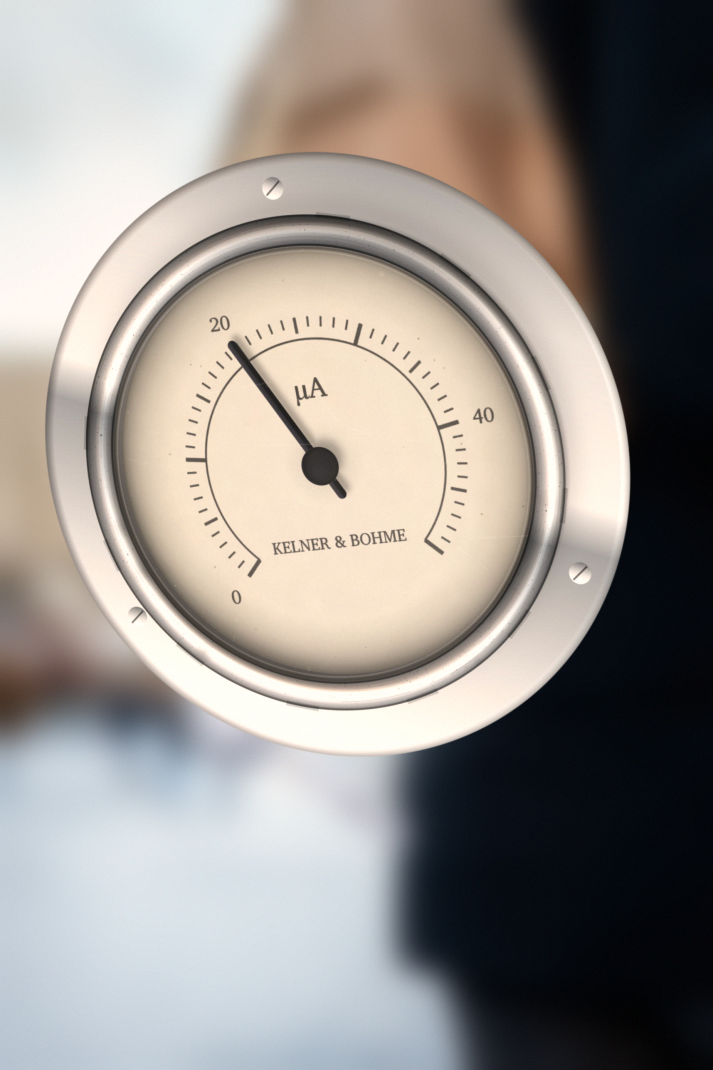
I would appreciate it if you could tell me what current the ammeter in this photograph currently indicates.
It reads 20 µA
